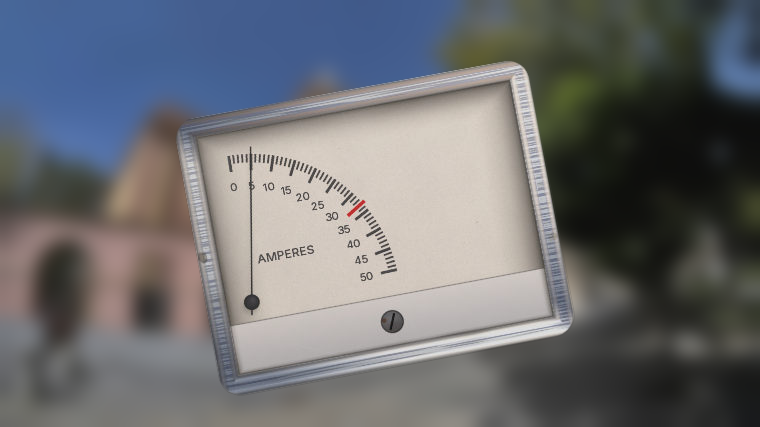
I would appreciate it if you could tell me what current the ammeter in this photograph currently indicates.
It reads 5 A
